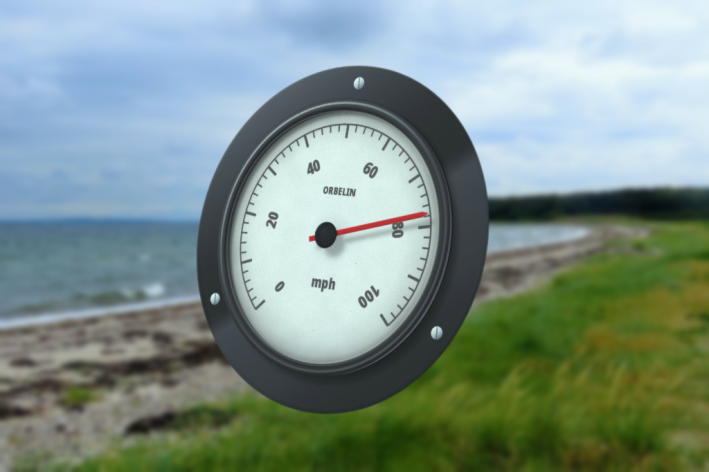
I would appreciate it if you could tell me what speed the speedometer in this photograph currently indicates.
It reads 78 mph
